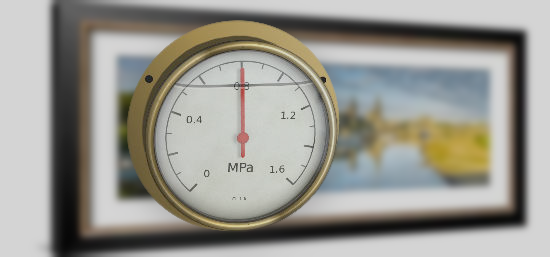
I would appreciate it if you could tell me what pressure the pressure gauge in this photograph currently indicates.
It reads 0.8 MPa
